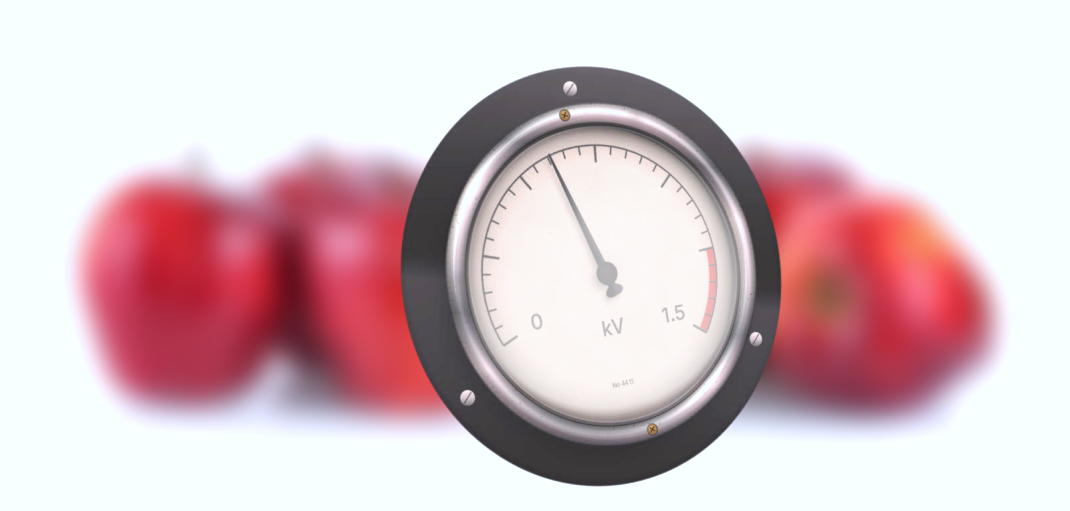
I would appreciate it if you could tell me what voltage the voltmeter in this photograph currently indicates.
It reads 0.6 kV
